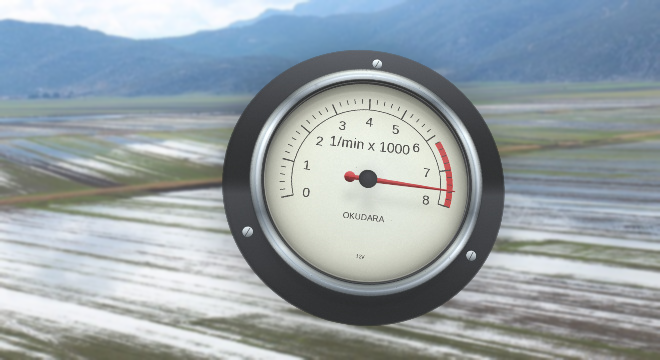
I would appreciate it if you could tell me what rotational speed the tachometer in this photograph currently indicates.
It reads 7600 rpm
